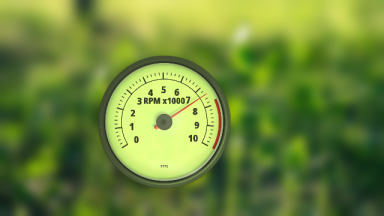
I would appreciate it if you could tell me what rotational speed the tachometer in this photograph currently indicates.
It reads 7400 rpm
